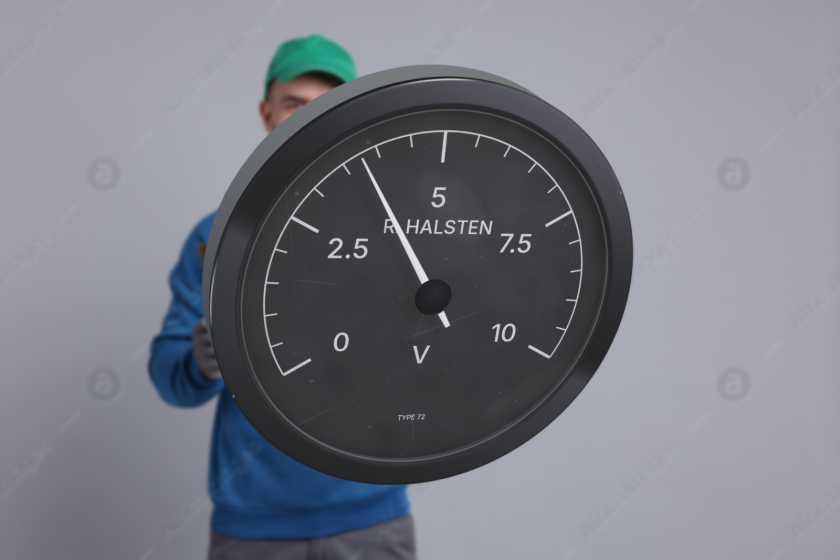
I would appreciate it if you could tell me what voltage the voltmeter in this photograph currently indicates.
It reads 3.75 V
